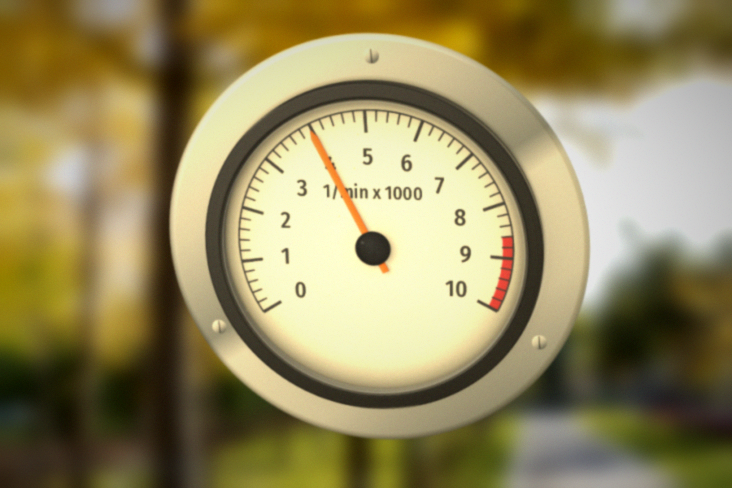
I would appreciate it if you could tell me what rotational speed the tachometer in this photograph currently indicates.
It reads 4000 rpm
